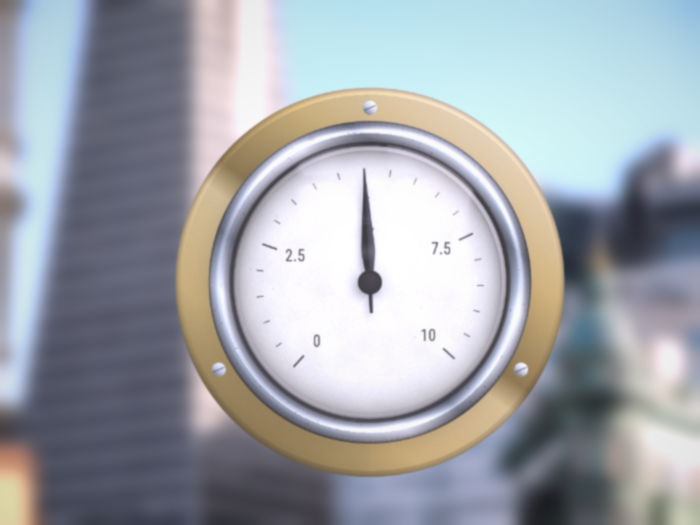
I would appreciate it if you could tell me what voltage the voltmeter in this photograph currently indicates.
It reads 5 V
